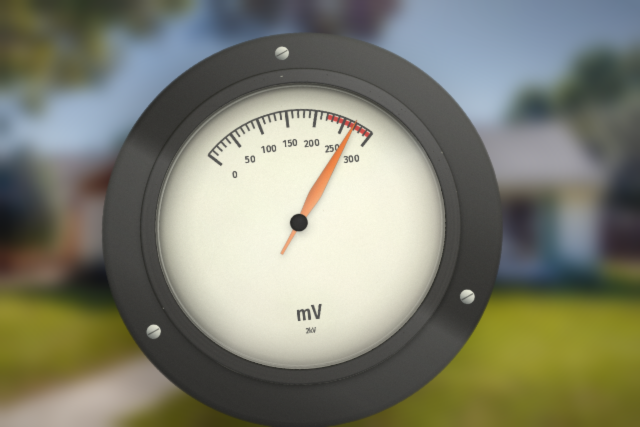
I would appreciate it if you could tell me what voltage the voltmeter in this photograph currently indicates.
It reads 270 mV
